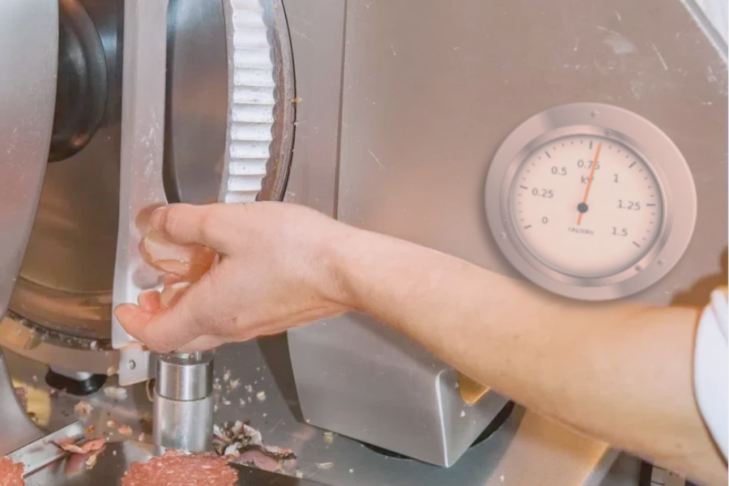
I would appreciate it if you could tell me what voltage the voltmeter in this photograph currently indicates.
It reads 0.8 kV
